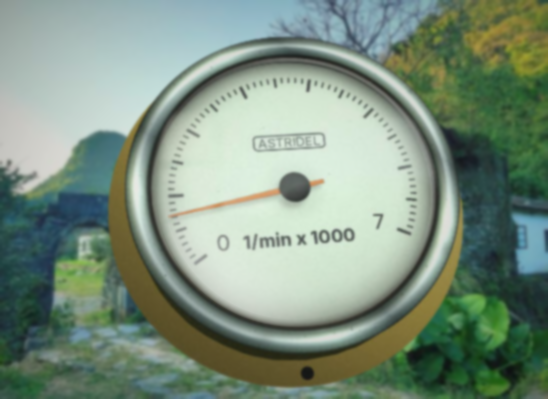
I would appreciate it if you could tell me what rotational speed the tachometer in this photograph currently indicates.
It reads 700 rpm
